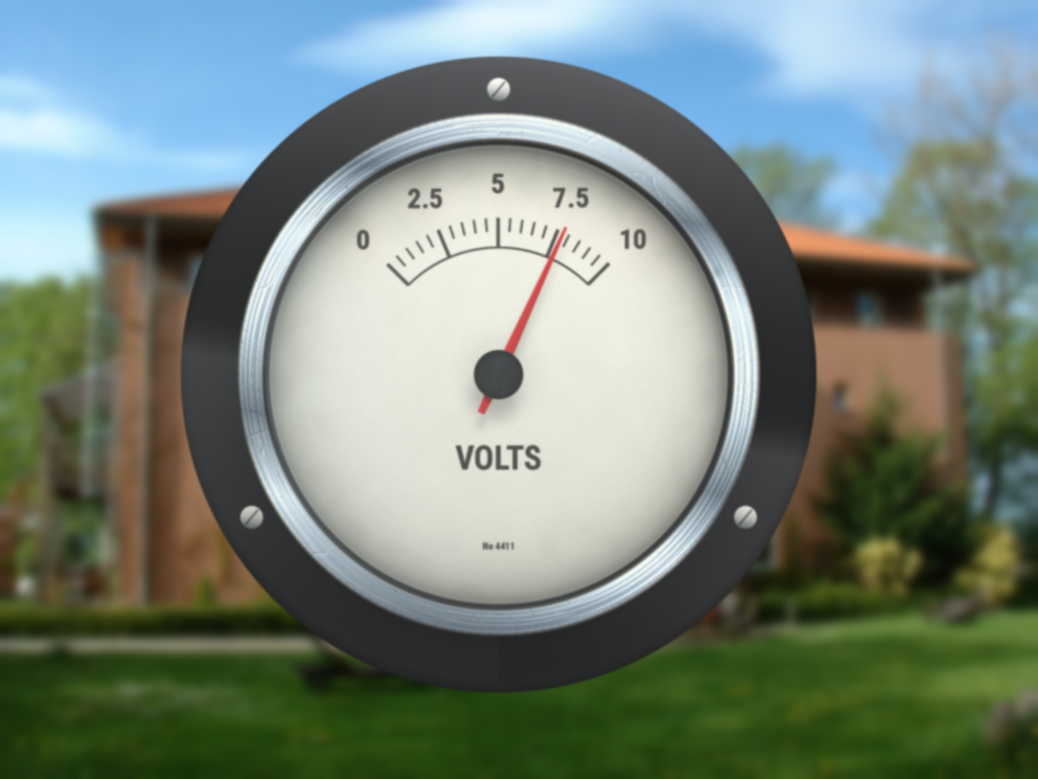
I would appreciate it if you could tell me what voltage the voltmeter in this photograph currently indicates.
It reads 7.75 V
